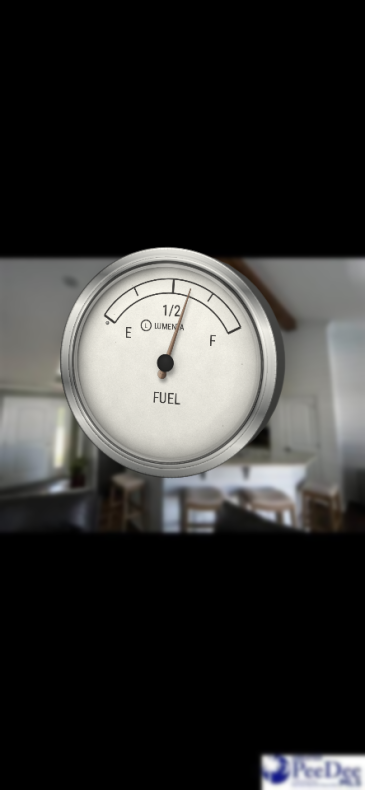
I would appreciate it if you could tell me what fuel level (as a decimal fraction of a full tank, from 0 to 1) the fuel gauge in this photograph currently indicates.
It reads 0.625
